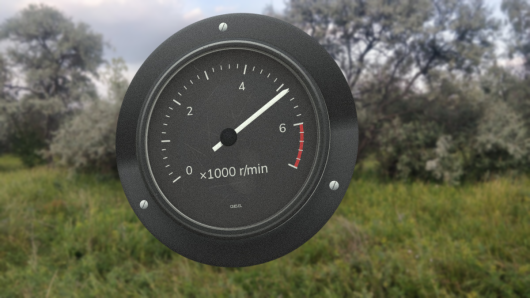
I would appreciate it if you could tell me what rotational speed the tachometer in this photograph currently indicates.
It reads 5200 rpm
